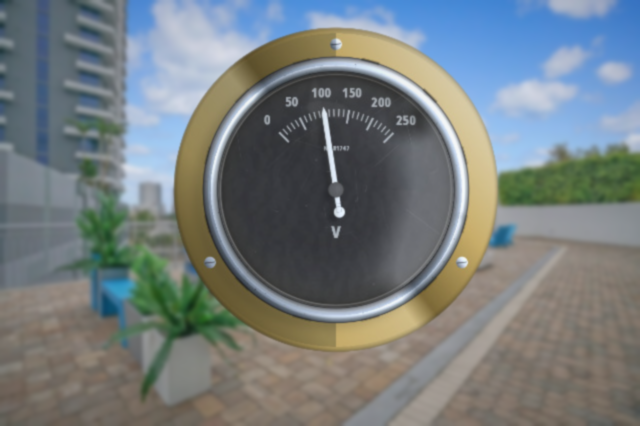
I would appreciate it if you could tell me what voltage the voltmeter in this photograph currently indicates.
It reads 100 V
